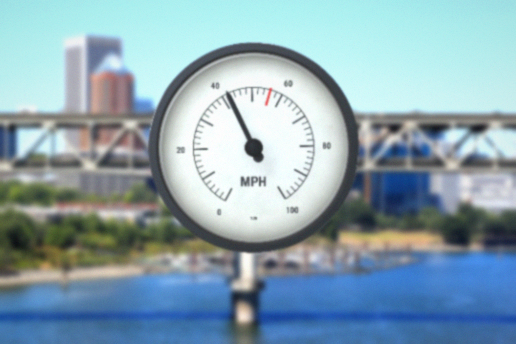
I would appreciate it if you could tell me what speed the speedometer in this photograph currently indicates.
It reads 42 mph
